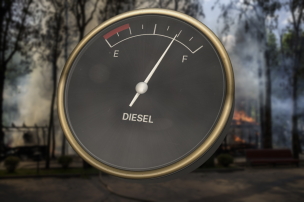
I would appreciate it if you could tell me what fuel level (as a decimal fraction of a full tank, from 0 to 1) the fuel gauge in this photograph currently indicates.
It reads 0.75
